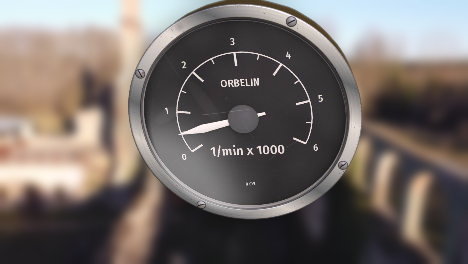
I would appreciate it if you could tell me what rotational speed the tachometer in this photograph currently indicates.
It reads 500 rpm
